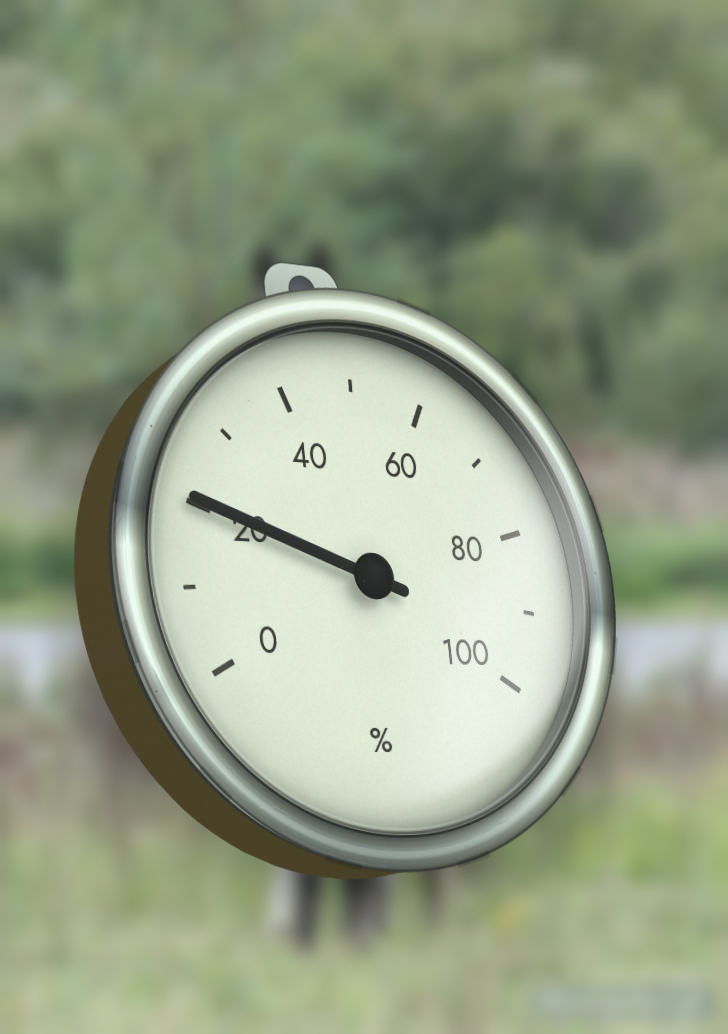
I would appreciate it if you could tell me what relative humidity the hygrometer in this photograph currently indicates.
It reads 20 %
